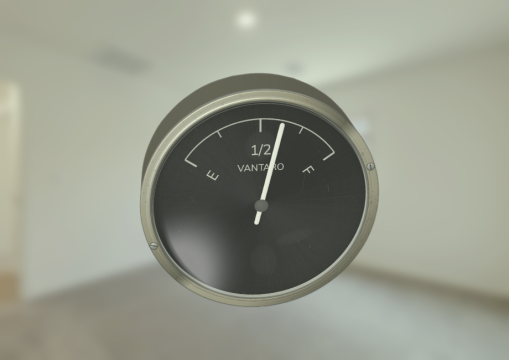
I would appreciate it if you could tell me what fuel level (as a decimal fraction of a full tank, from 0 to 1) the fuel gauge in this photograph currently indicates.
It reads 0.625
